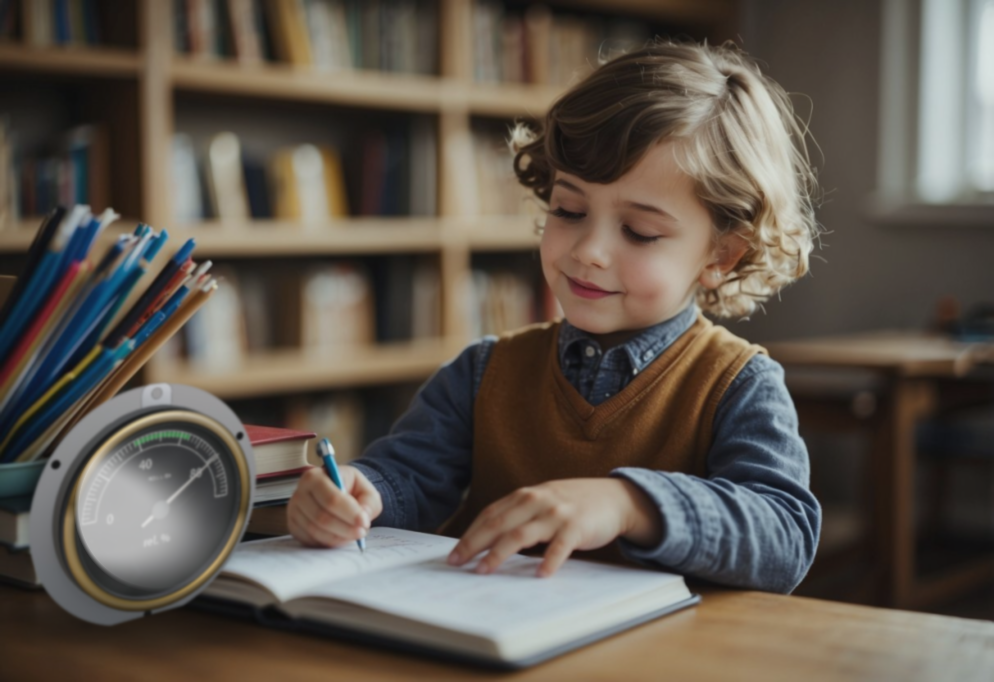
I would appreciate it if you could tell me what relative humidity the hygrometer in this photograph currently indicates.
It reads 80 %
